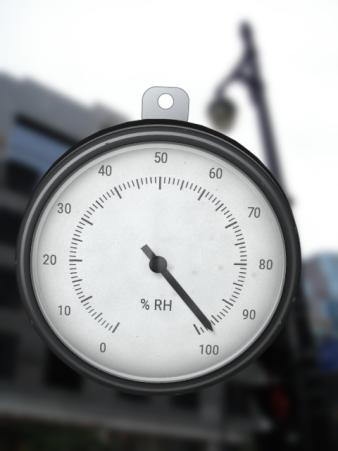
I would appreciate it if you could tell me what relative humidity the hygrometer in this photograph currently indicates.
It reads 97 %
